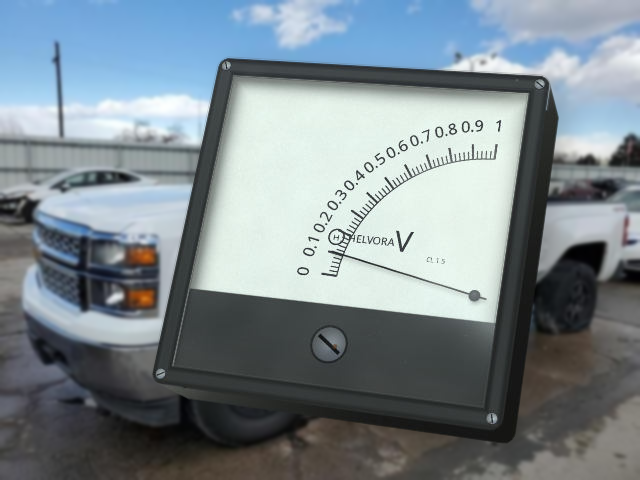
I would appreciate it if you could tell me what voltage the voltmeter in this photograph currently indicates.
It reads 0.1 V
